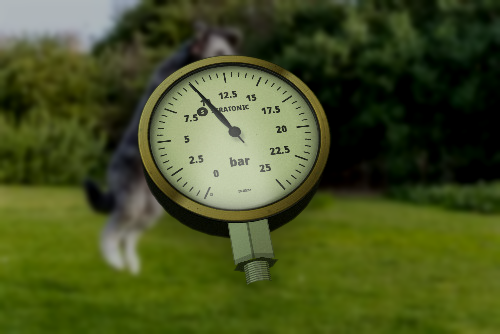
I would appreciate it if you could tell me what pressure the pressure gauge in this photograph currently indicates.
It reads 10 bar
